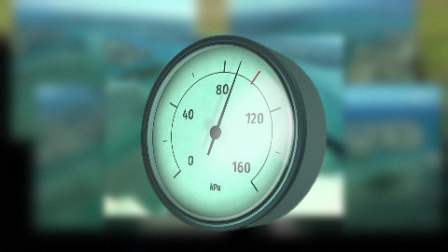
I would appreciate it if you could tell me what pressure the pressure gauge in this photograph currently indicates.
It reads 90 kPa
